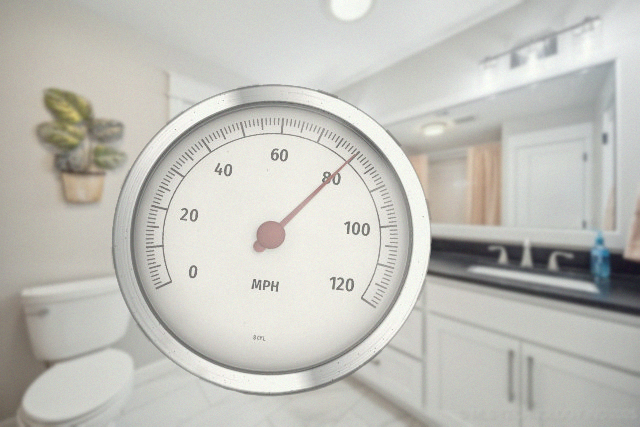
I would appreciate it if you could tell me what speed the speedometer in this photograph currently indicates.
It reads 80 mph
